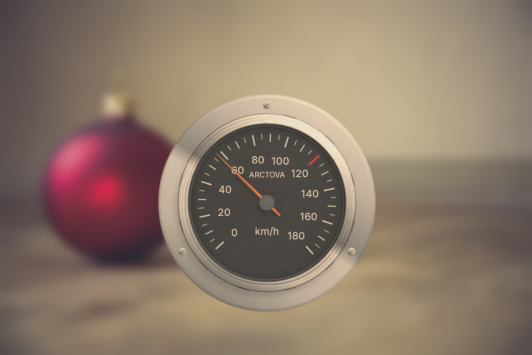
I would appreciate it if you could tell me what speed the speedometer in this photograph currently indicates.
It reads 57.5 km/h
